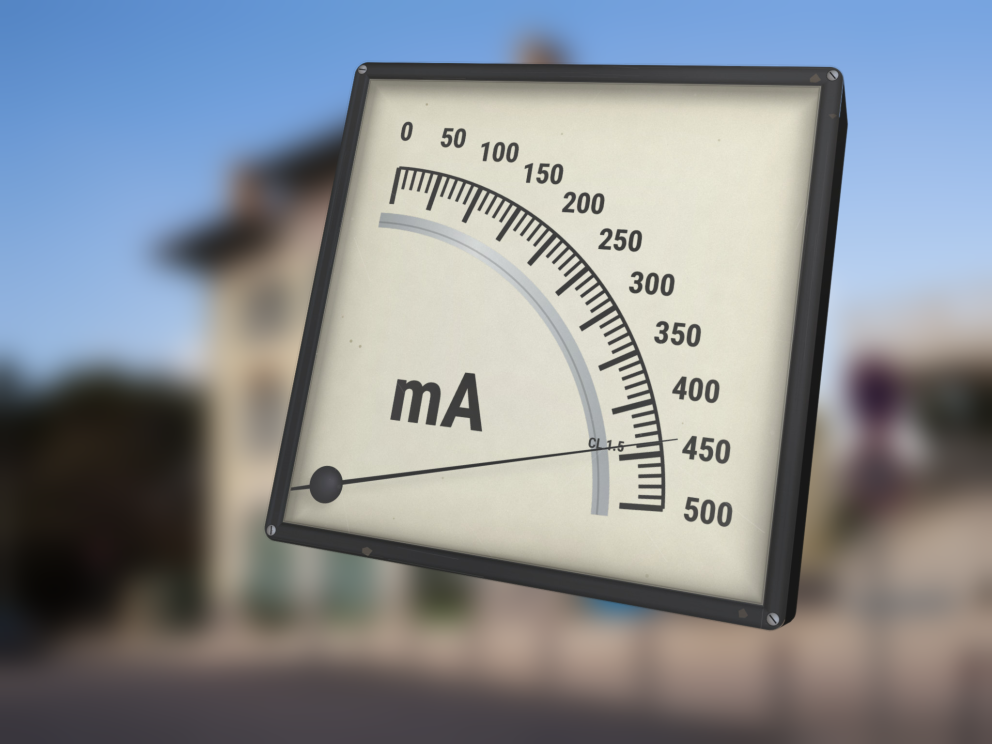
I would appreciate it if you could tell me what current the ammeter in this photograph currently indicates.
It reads 440 mA
